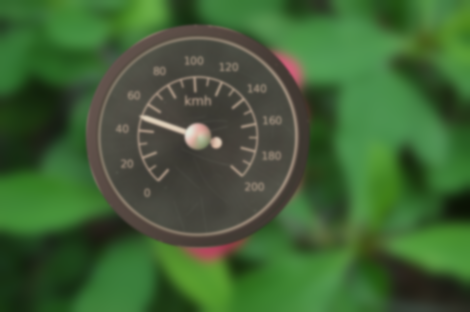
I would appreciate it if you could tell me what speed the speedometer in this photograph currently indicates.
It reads 50 km/h
